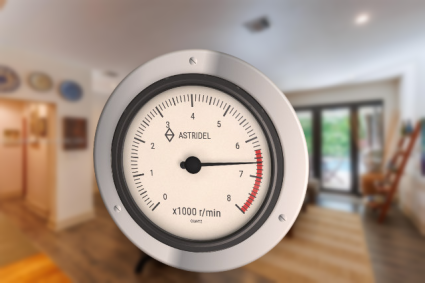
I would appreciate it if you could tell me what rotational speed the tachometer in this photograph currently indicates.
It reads 6600 rpm
